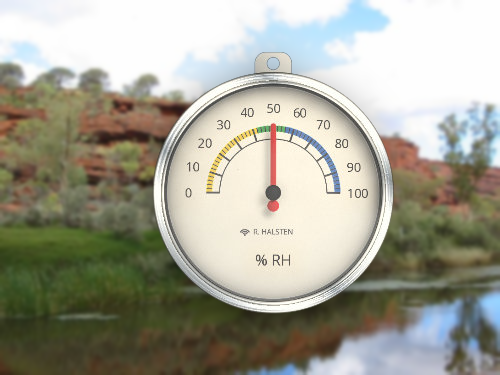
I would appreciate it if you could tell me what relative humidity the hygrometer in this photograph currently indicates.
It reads 50 %
